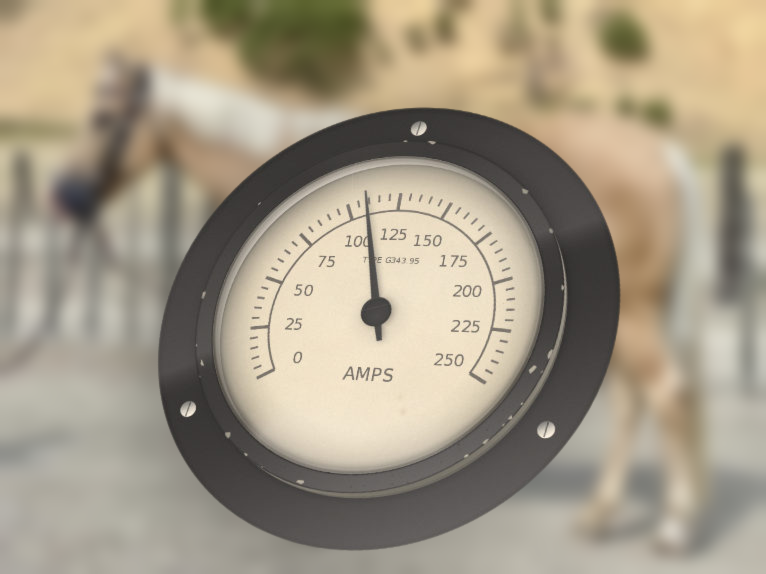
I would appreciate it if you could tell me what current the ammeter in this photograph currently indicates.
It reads 110 A
